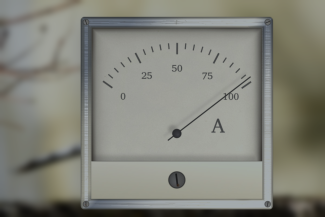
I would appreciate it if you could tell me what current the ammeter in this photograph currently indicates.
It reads 97.5 A
